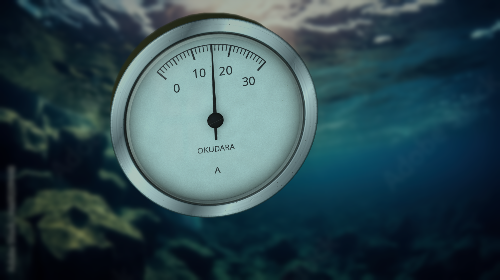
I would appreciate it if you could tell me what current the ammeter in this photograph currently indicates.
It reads 15 A
